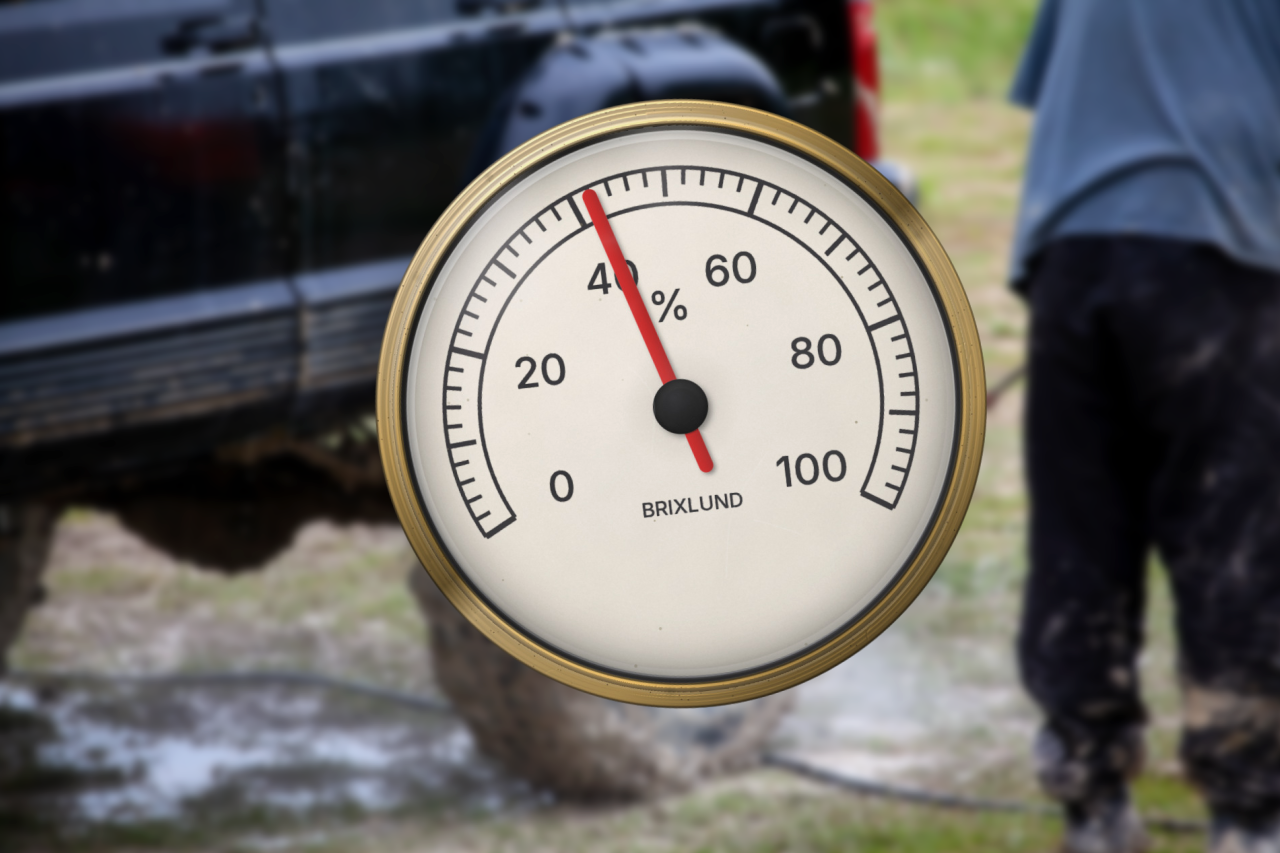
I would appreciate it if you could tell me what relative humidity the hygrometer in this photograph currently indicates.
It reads 42 %
